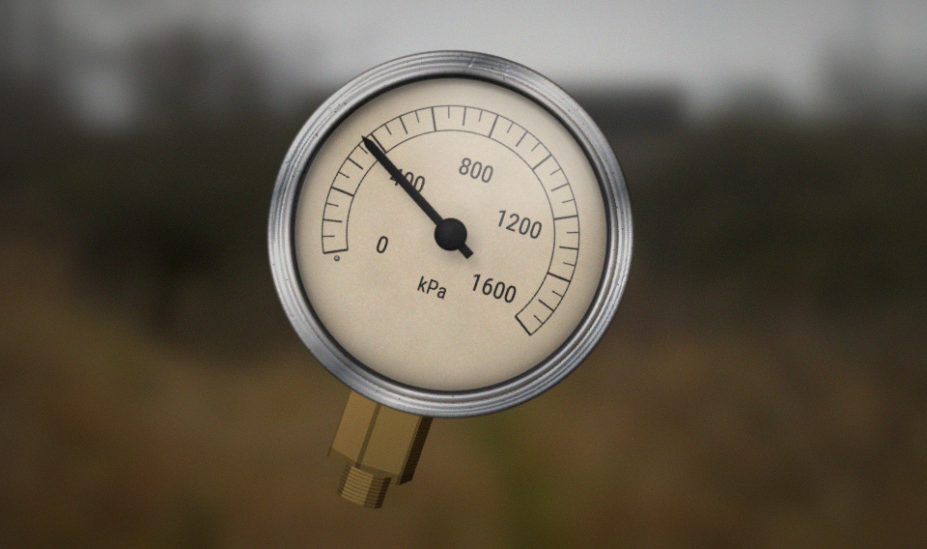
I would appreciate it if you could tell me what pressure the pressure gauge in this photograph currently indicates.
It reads 375 kPa
